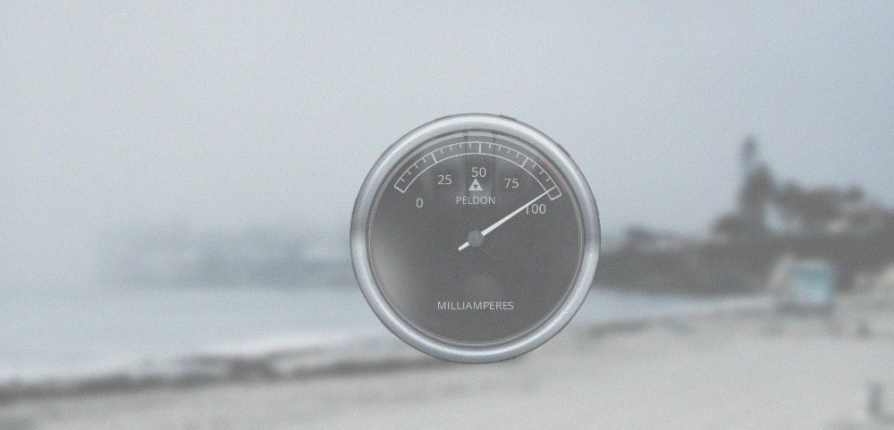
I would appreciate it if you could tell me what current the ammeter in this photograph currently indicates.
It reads 95 mA
